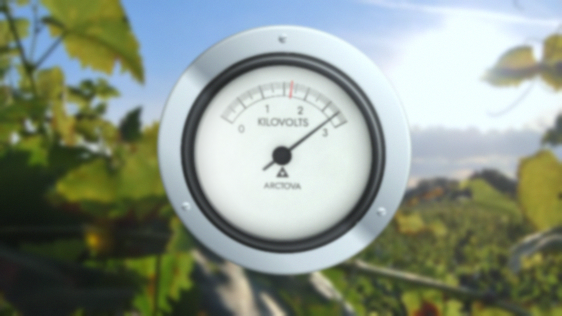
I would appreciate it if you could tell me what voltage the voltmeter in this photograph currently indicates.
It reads 2.75 kV
